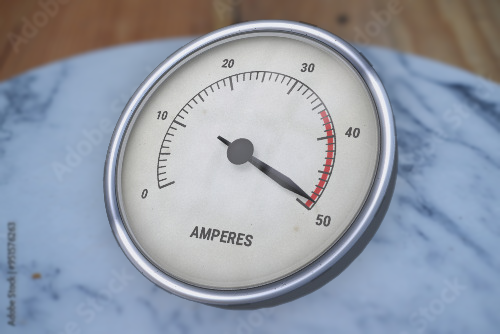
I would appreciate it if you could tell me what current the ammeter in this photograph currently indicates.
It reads 49 A
